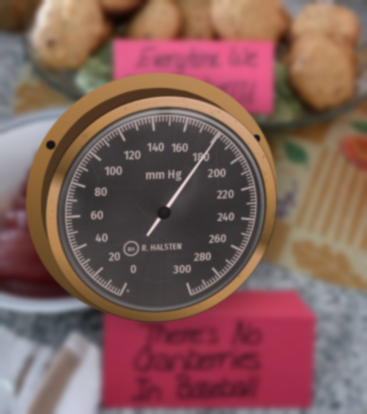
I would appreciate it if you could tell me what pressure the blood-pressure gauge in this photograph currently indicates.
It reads 180 mmHg
